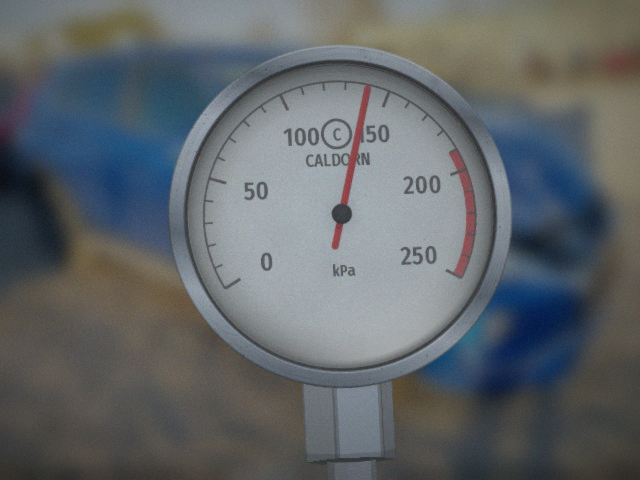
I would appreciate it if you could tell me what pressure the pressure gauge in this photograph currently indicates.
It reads 140 kPa
